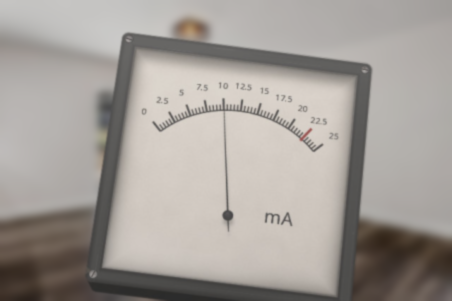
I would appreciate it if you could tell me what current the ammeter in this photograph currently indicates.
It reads 10 mA
